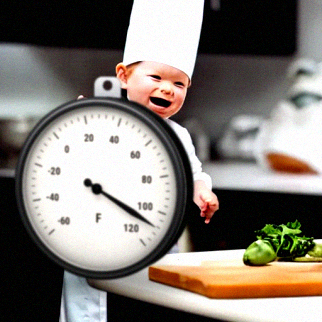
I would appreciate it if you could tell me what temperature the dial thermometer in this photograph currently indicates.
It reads 108 °F
